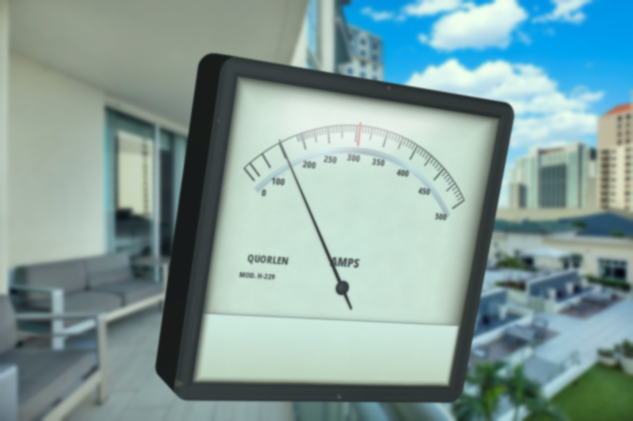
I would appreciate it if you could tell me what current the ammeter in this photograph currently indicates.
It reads 150 A
